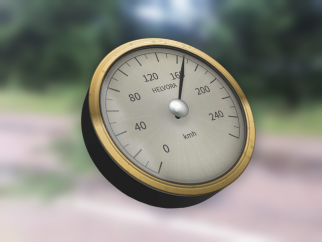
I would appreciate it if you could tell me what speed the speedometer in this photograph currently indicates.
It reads 165 km/h
